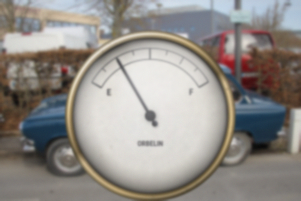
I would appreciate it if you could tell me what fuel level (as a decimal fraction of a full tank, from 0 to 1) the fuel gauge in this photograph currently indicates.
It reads 0.25
